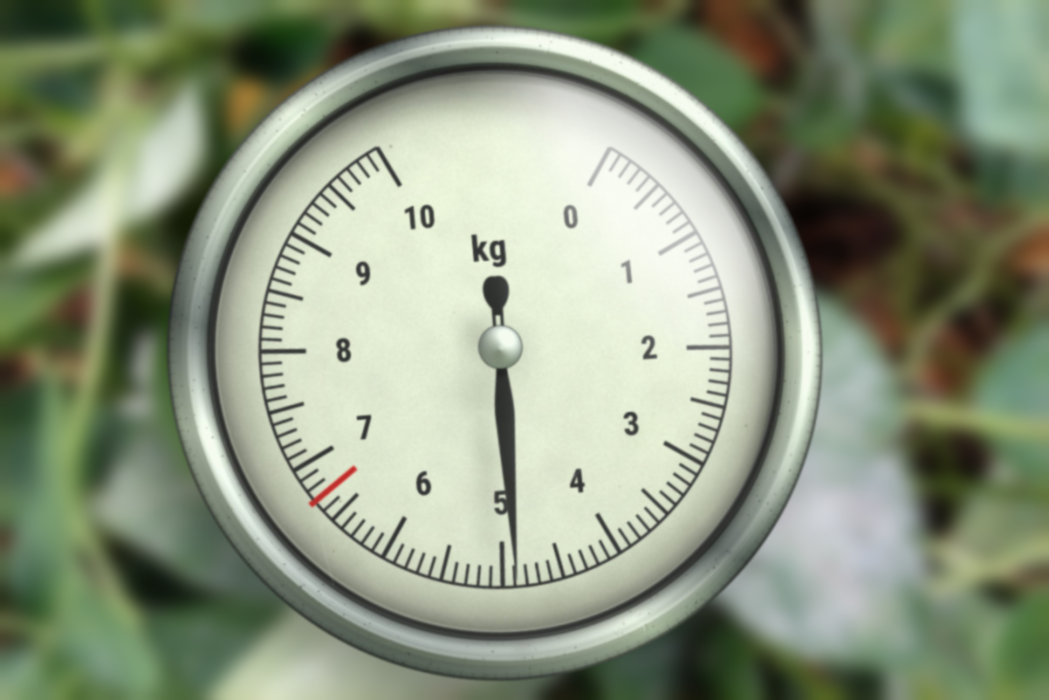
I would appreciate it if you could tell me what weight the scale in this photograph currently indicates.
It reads 4.9 kg
